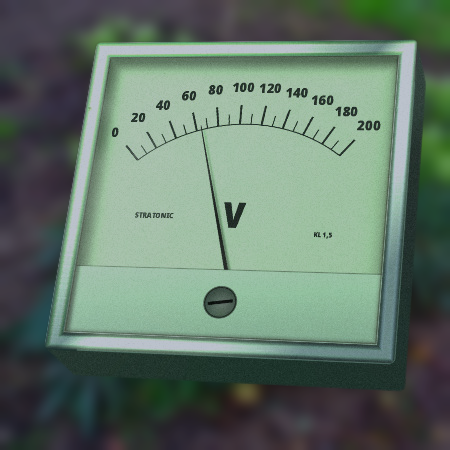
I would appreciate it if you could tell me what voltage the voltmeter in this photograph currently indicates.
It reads 65 V
